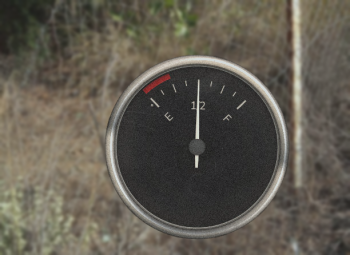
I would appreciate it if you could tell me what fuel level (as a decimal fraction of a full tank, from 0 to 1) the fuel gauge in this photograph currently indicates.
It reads 0.5
